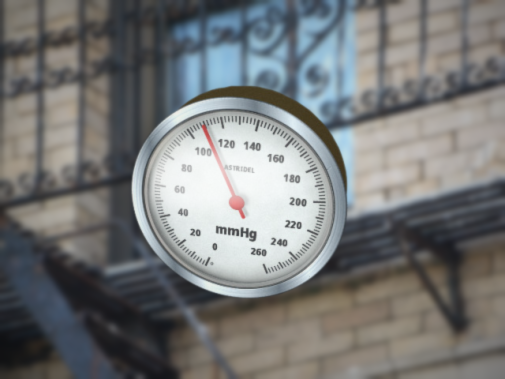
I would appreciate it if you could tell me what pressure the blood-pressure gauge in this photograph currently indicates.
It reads 110 mmHg
